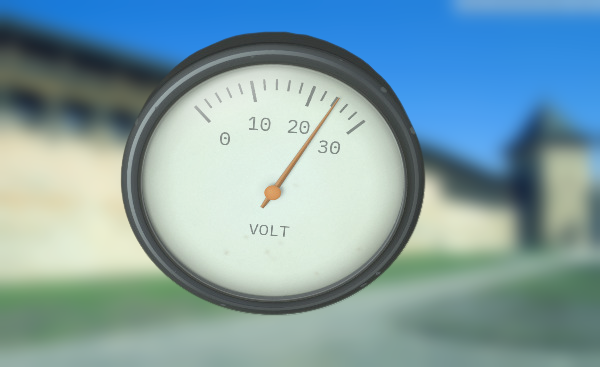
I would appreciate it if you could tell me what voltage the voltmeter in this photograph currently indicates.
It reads 24 V
